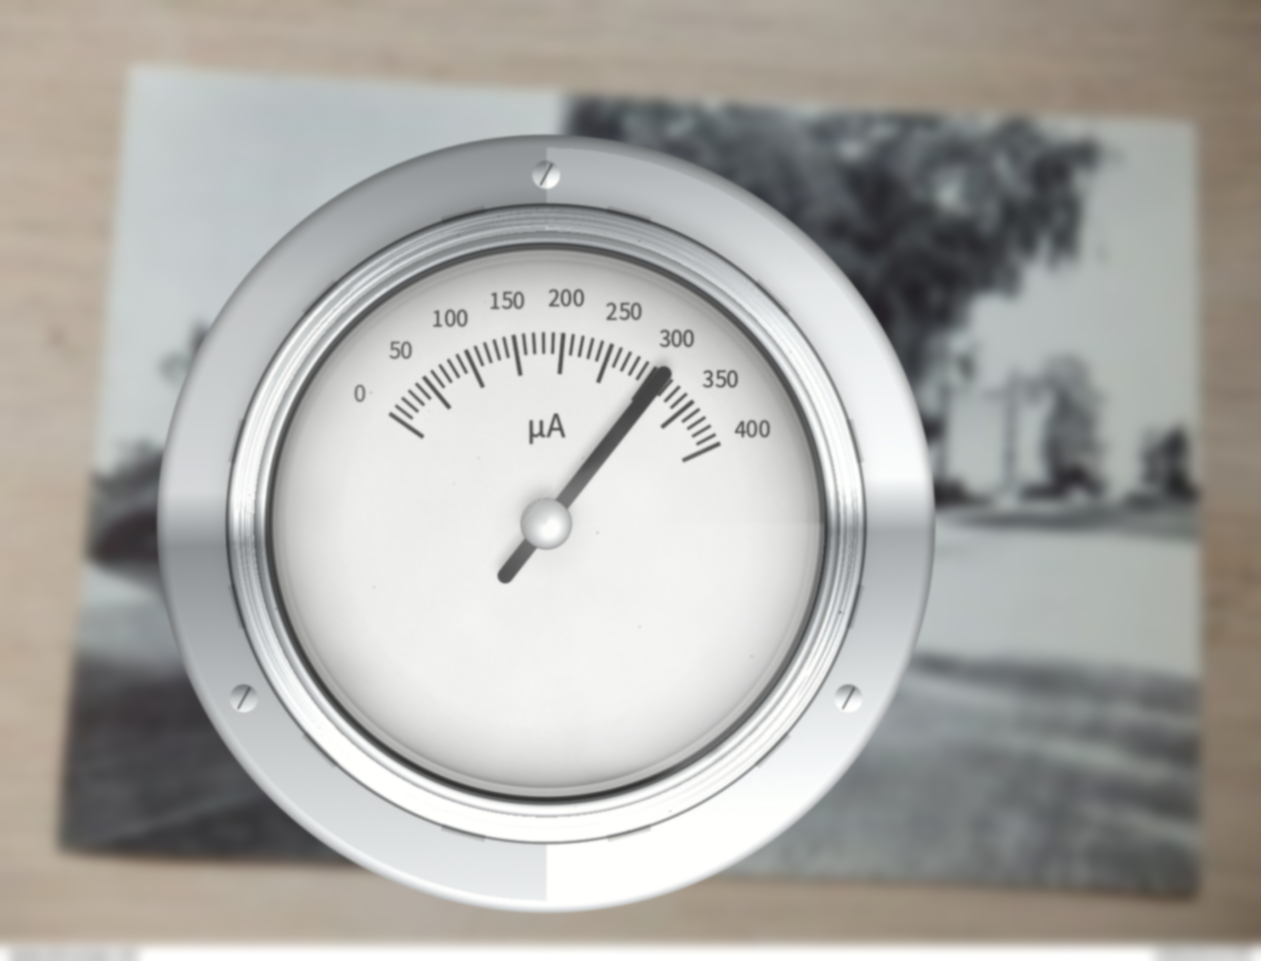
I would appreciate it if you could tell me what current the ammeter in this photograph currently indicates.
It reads 310 µA
